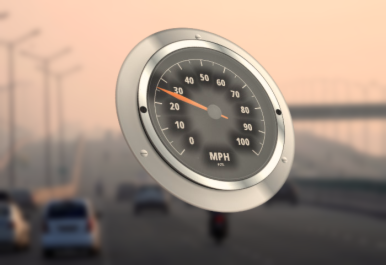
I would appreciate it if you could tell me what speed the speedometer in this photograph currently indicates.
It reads 25 mph
